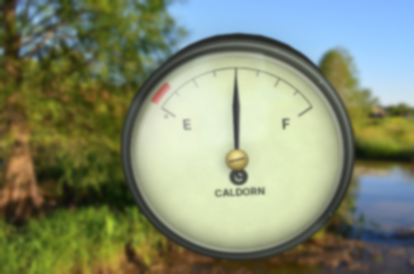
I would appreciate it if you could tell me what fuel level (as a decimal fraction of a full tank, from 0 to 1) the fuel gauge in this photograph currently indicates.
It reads 0.5
